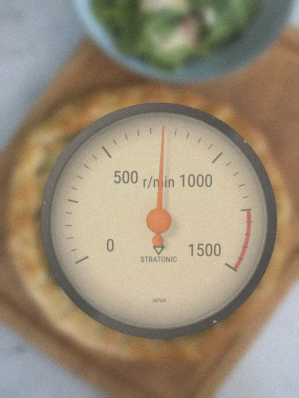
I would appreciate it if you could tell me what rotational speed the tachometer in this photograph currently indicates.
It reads 750 rpm
